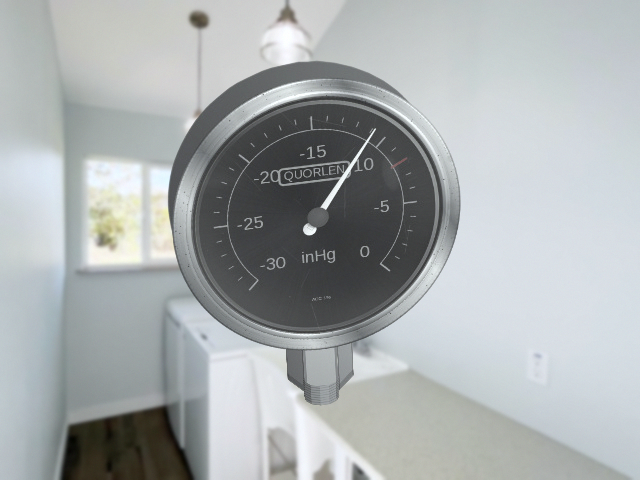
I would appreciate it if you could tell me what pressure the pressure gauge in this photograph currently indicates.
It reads -11 inHg
